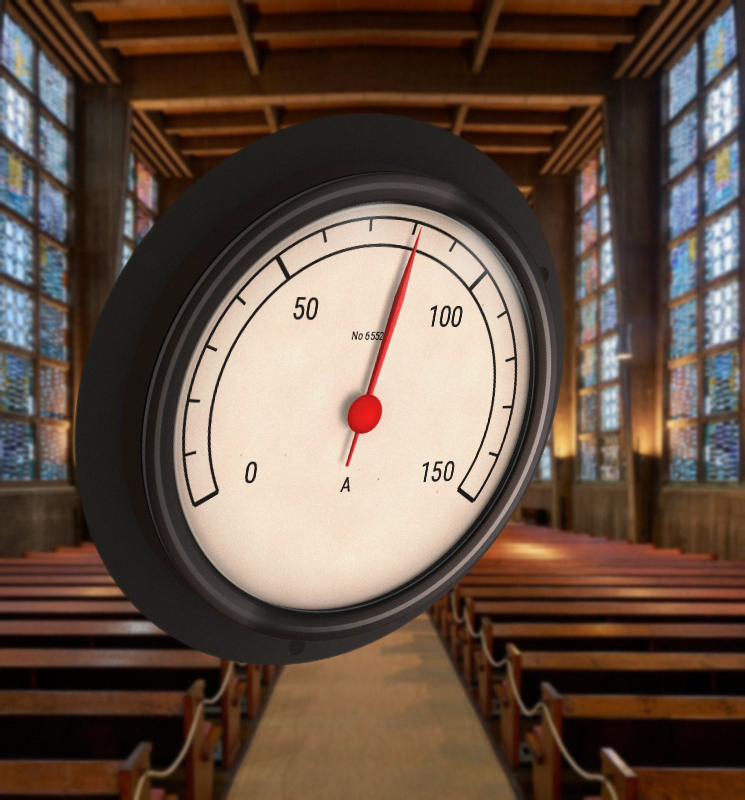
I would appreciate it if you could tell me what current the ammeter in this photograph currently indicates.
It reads 80 A
